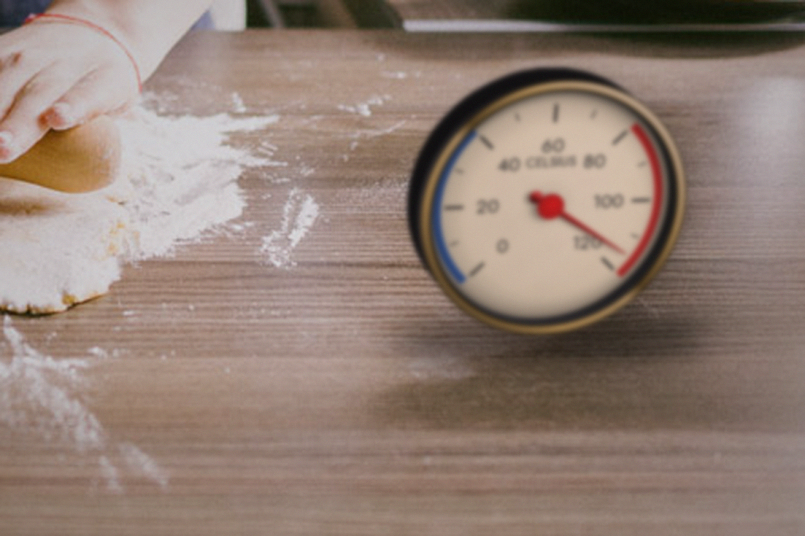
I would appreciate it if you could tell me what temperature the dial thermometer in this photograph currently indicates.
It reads 115 °C
